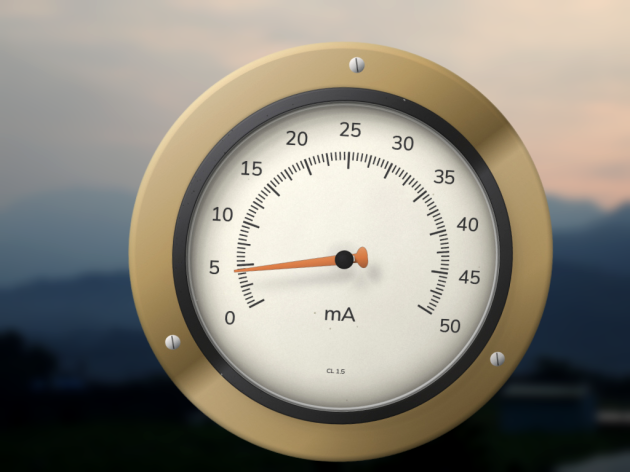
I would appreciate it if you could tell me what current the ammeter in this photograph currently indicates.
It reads 4.5 mA
